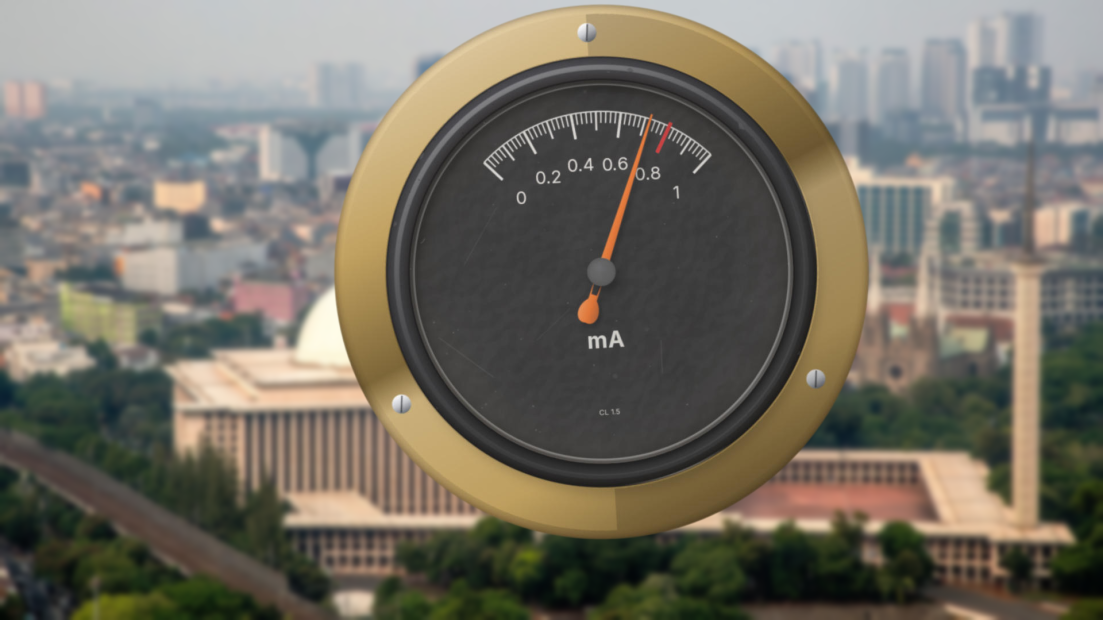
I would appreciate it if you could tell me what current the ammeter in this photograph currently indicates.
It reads 0.72 mA
